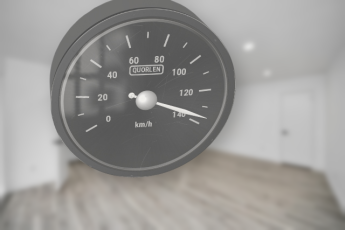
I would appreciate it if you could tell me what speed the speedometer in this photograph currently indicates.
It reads 135 km/h
